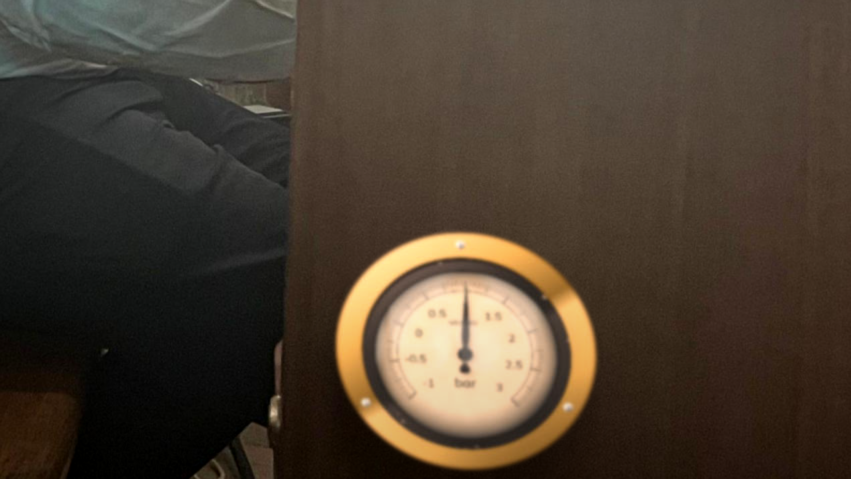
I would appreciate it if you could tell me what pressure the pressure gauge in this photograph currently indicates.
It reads 1 bar
